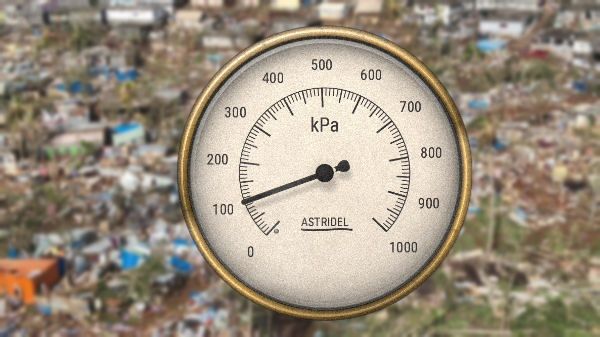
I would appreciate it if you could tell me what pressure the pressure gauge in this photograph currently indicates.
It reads 100 kPa
